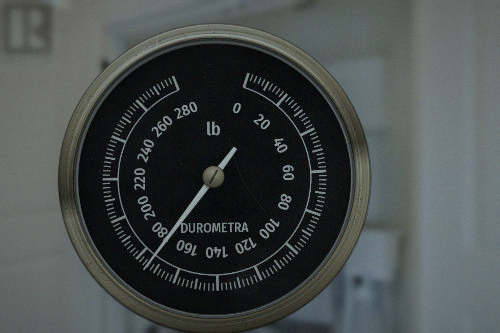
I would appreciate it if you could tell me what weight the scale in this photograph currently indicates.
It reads 174 lb
